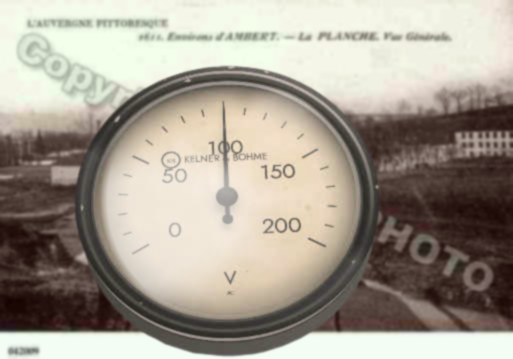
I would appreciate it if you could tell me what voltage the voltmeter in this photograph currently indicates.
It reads 100 V
